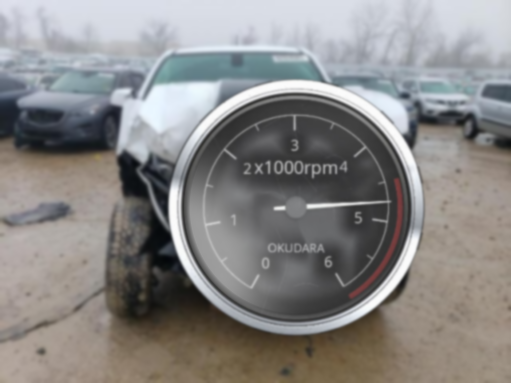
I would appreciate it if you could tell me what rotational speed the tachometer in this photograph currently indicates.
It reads 4750 rpm
